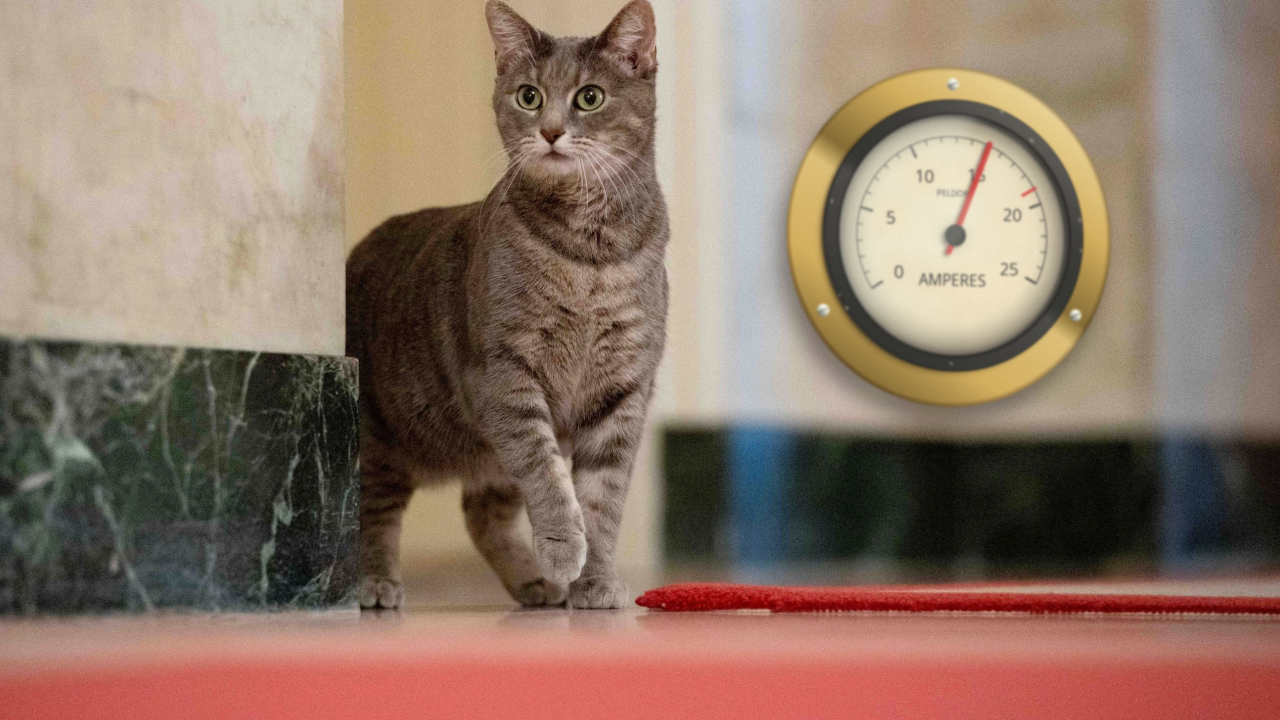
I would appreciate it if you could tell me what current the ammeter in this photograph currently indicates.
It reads 15 A
